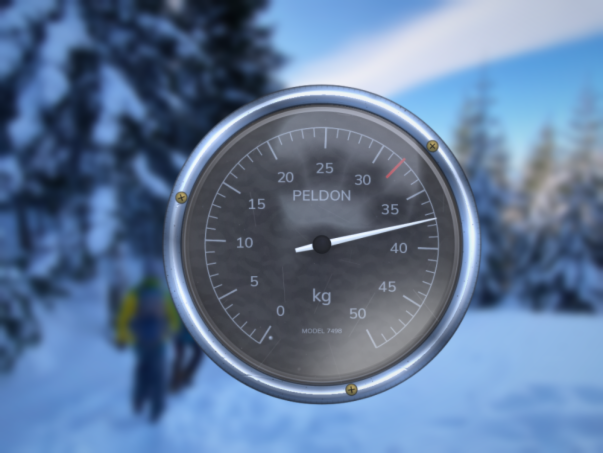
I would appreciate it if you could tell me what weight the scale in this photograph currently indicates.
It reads 37.5 kg
